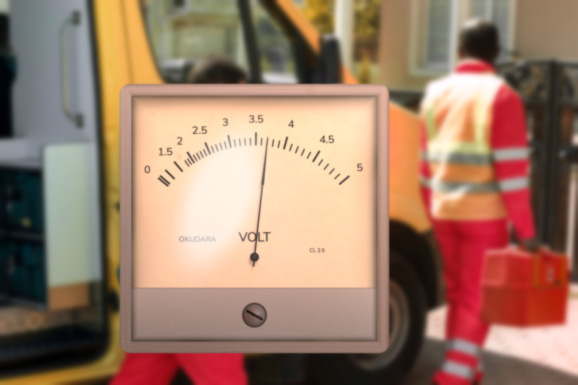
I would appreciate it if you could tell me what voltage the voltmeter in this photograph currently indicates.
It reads 3.7 V
